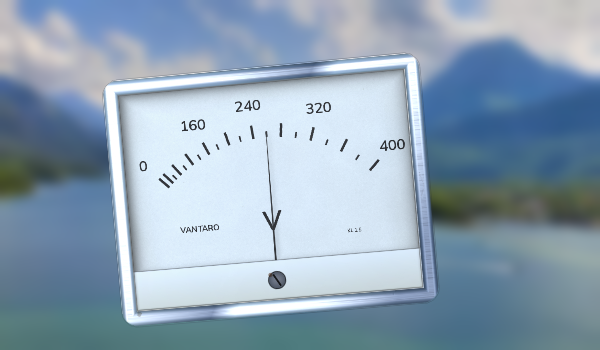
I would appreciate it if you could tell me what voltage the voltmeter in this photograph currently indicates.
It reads 260 V
